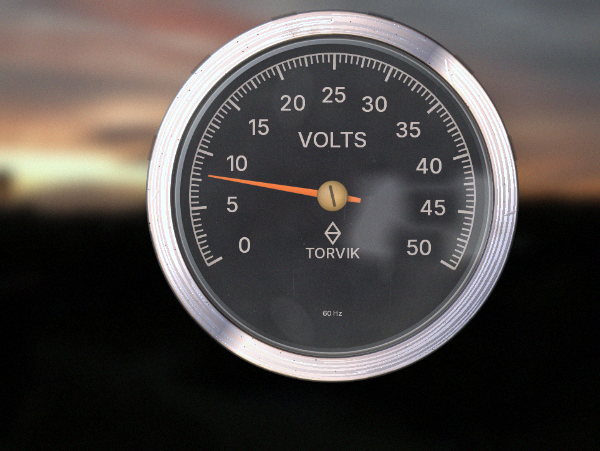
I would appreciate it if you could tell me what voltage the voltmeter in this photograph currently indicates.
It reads 8 V
